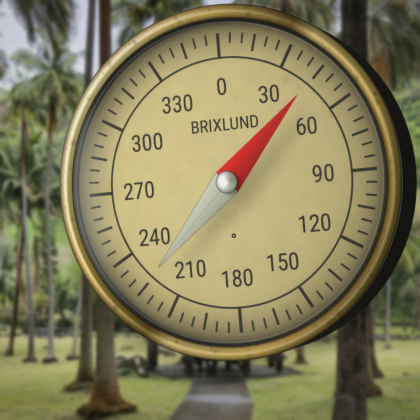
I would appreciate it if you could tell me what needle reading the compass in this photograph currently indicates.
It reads 45 °
